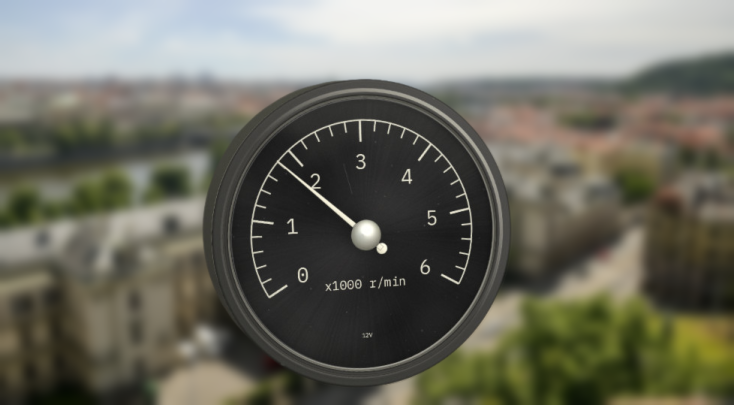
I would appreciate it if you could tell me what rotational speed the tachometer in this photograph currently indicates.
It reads 1800 rpm
